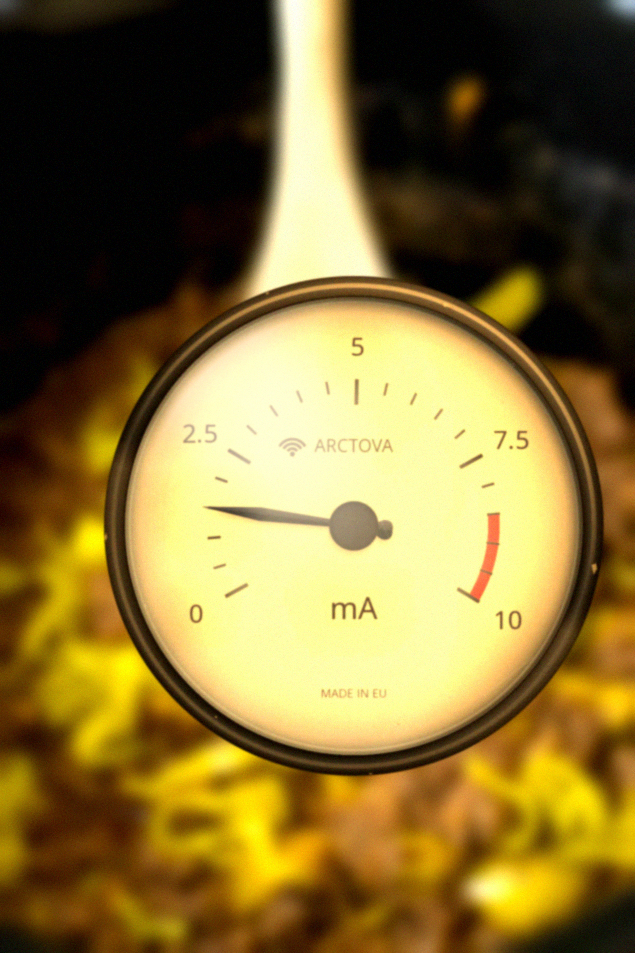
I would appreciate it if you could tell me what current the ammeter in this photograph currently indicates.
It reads 1.5 mA
